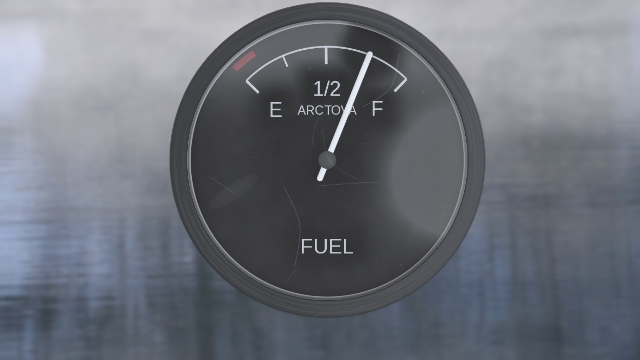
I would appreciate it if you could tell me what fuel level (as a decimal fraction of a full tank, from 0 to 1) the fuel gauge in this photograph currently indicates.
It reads 0.75
